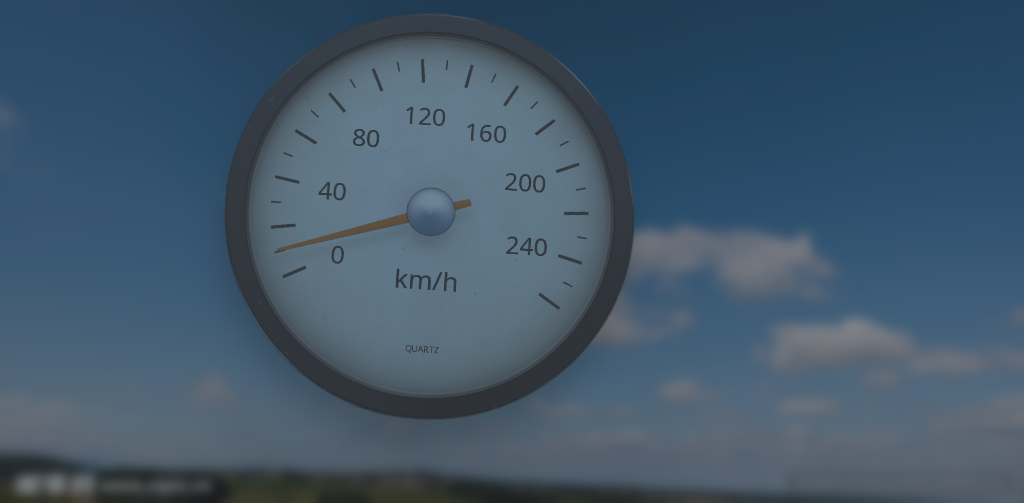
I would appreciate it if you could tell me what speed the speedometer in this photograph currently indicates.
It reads 10 km/h
